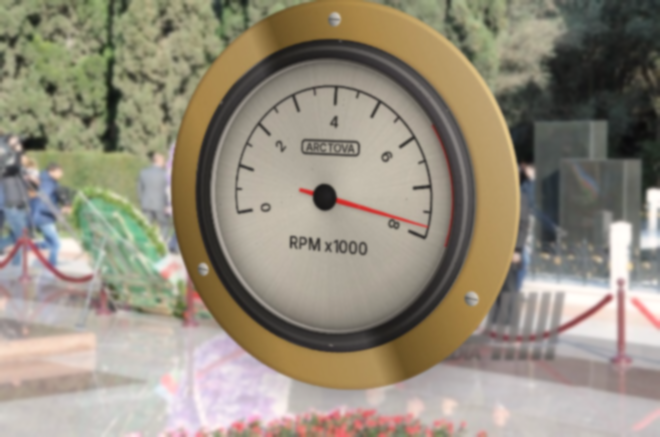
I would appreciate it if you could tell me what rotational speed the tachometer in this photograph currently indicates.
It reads 7750 rpm
